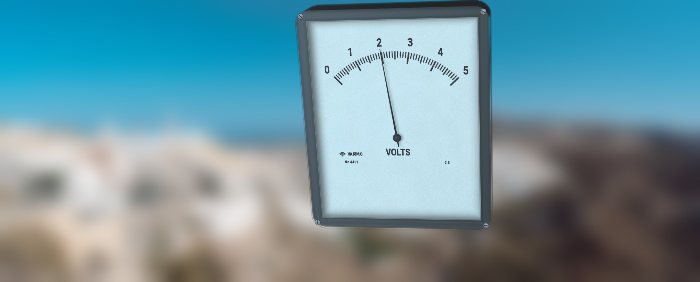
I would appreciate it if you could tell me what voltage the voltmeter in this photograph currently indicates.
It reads 2 V
